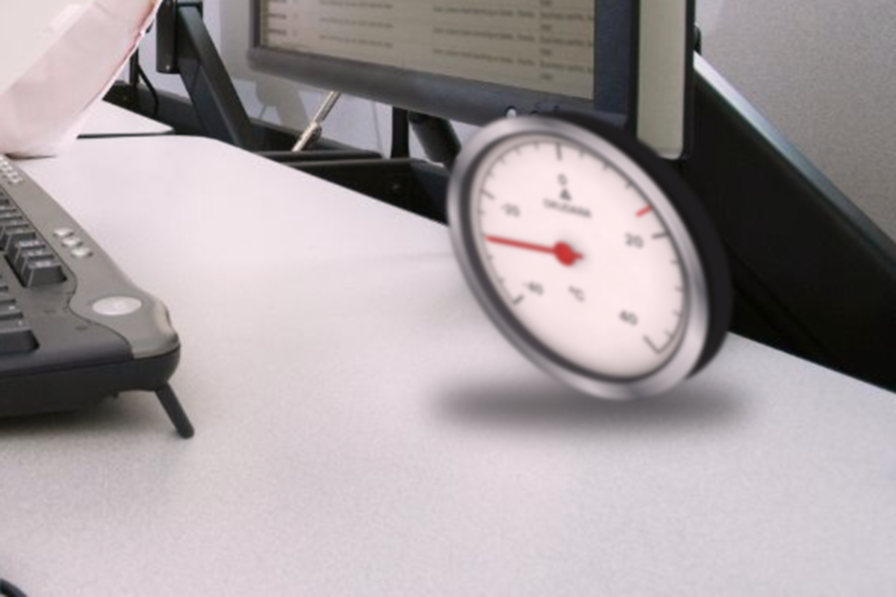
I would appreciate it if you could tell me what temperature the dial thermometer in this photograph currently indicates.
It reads -28 °C
